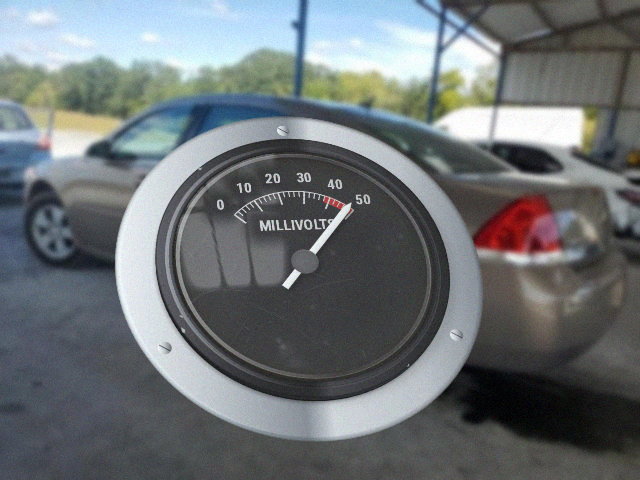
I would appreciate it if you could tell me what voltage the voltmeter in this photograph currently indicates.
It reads 48 mV
